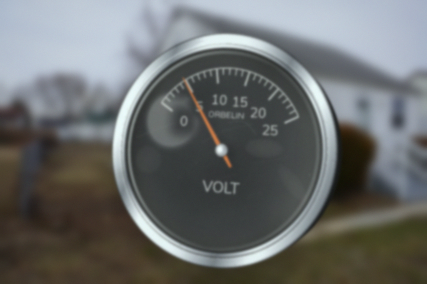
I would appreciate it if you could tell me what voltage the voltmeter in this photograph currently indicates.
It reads 5 V
